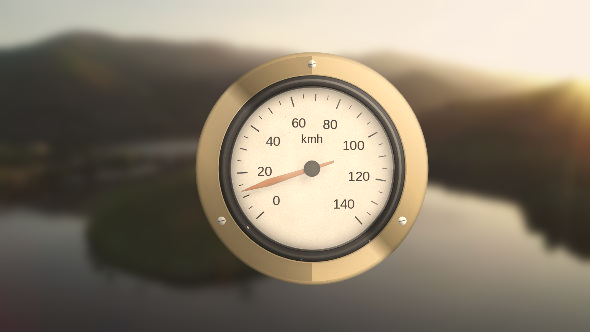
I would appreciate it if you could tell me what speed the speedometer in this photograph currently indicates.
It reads 12.5 km/h
